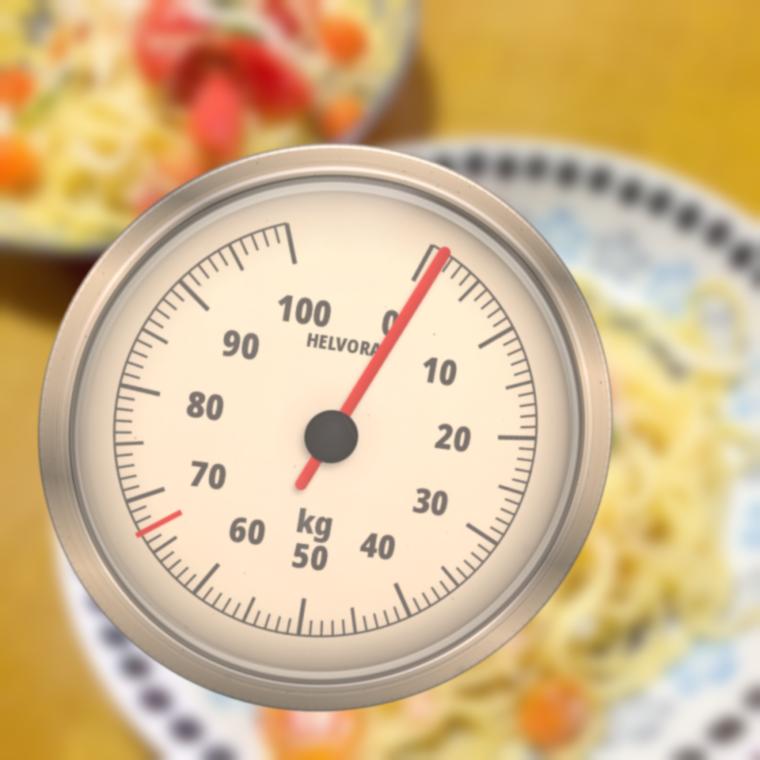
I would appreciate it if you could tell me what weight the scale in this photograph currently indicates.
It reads 1 kg
